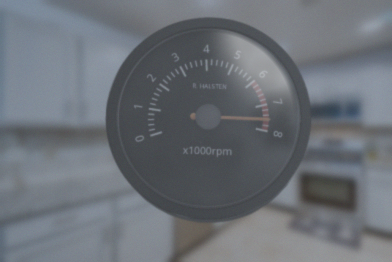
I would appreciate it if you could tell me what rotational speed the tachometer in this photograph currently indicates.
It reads 7600 rpm
